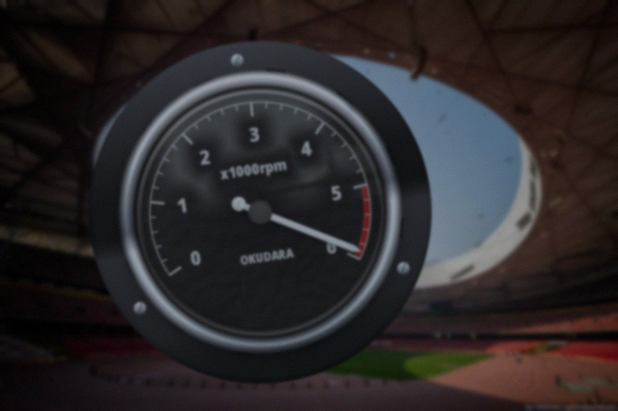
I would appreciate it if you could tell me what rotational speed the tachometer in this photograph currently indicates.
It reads 5900 rpm
